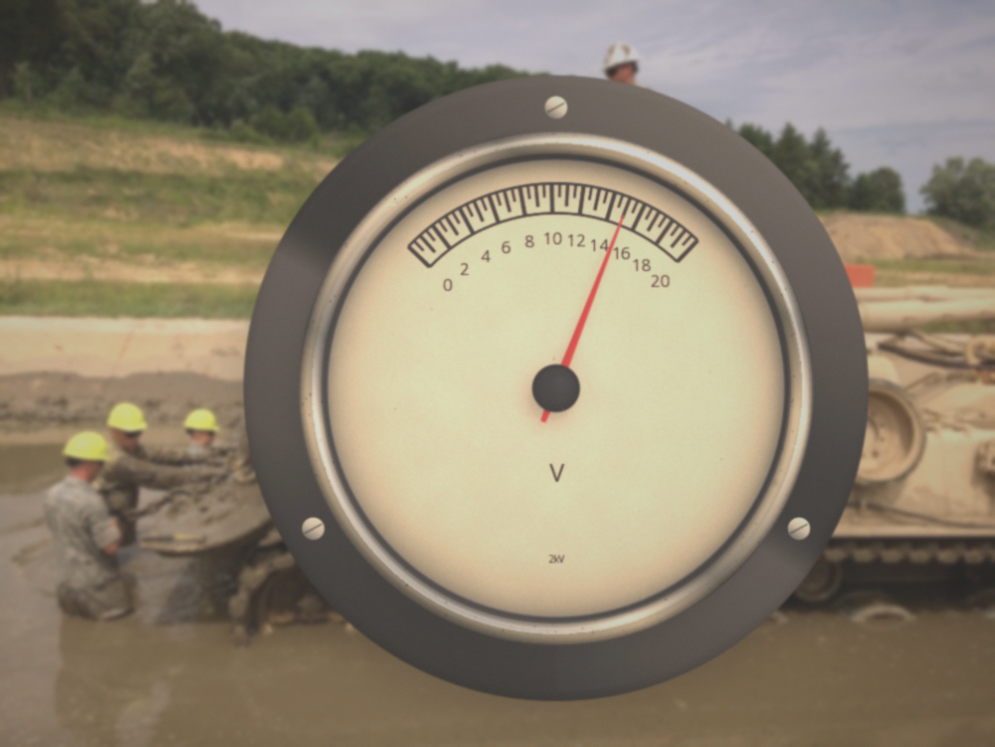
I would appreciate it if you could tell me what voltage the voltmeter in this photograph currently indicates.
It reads 15 V
